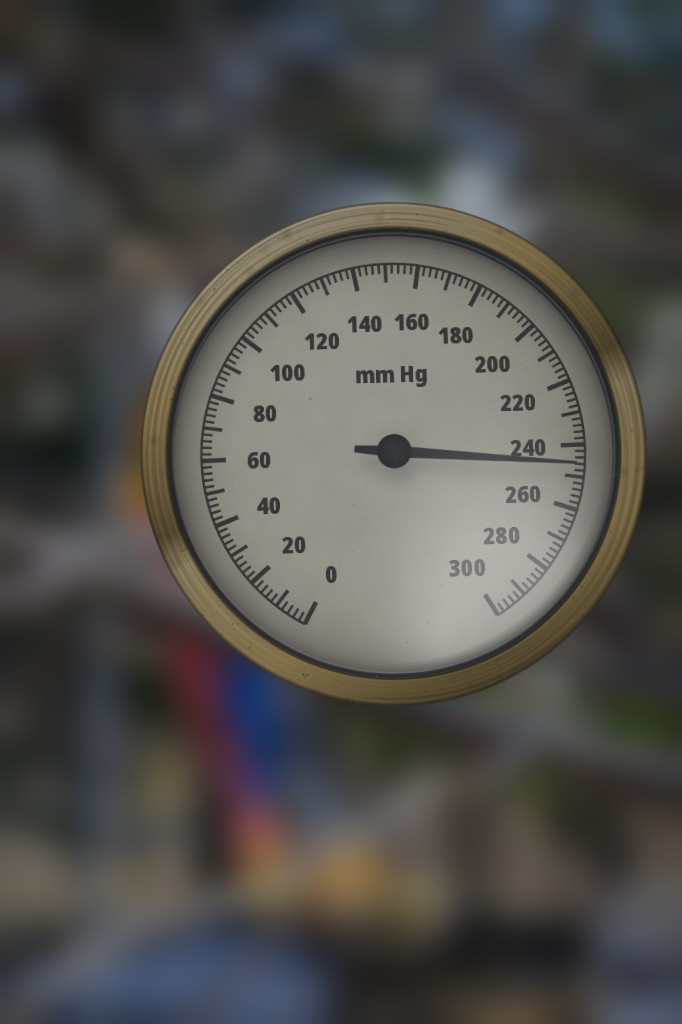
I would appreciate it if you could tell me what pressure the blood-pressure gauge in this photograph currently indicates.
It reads 246 mmHg
